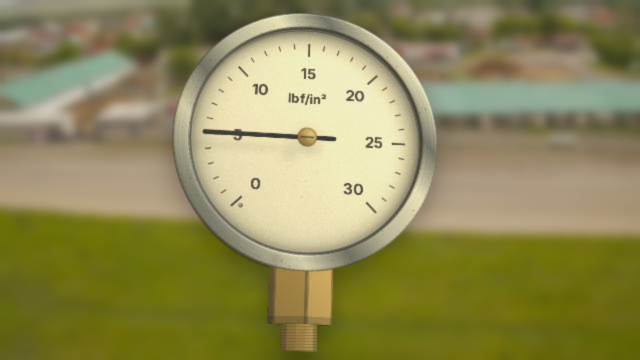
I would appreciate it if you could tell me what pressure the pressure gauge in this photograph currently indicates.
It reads 5 psi
